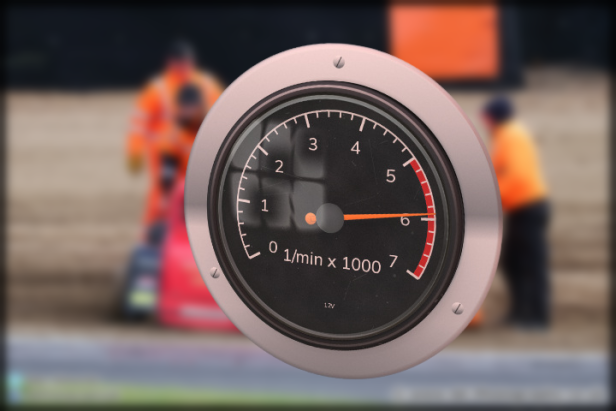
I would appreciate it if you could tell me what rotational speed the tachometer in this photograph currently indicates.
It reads 5900 rpm
